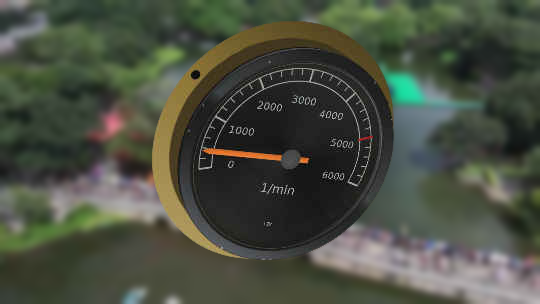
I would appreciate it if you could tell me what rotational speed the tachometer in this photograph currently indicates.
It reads 400 rpm
